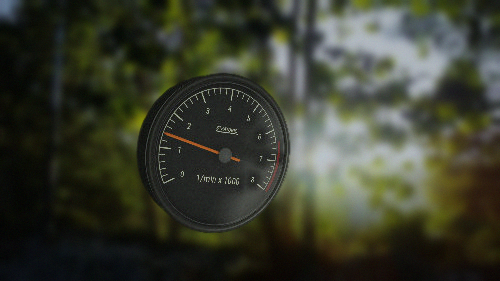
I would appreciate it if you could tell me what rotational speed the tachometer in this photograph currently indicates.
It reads 1400 rpm
